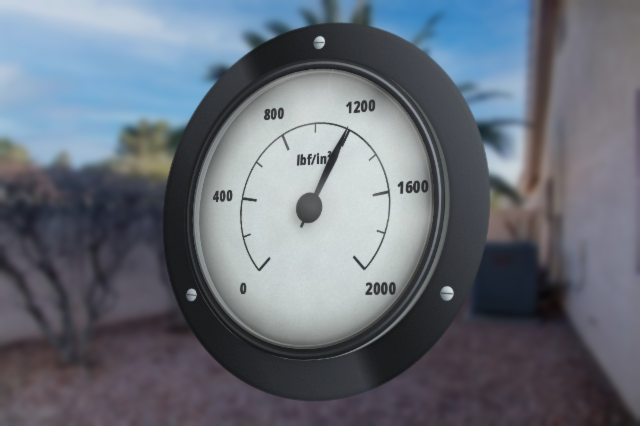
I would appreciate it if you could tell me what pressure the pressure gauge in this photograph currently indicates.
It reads 1200 psi
